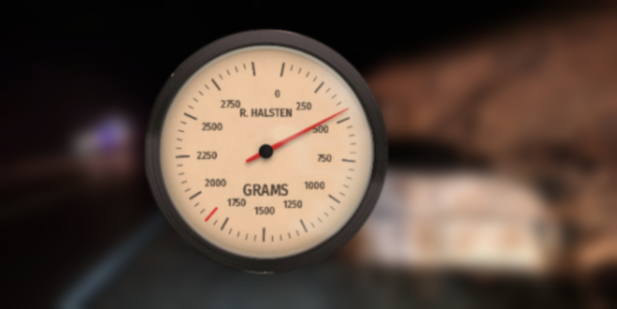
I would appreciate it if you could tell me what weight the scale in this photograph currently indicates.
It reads 450 g
